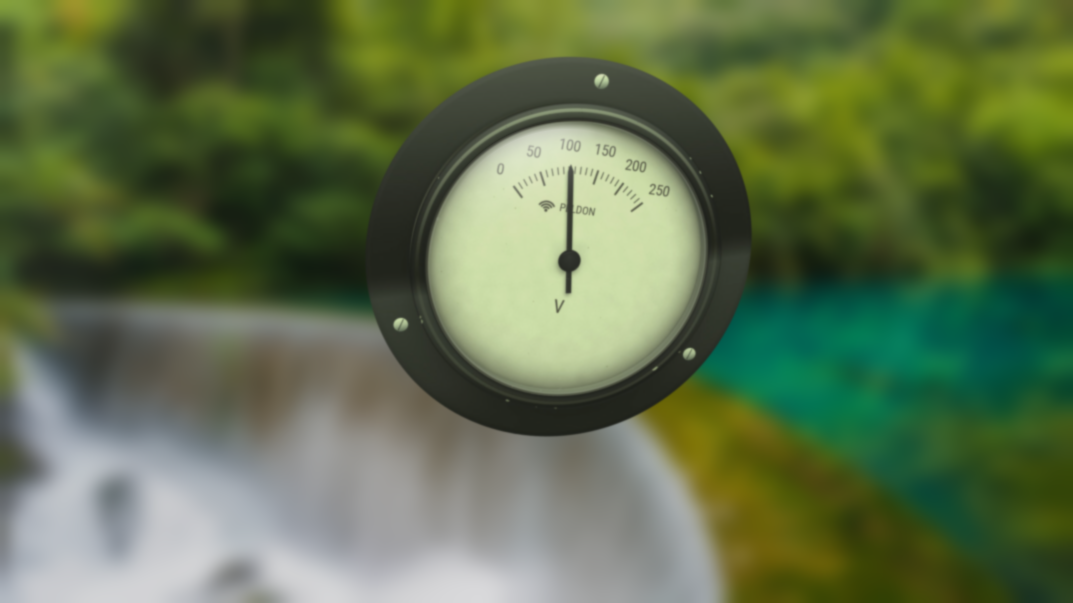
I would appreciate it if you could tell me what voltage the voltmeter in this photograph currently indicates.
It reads 100 V
